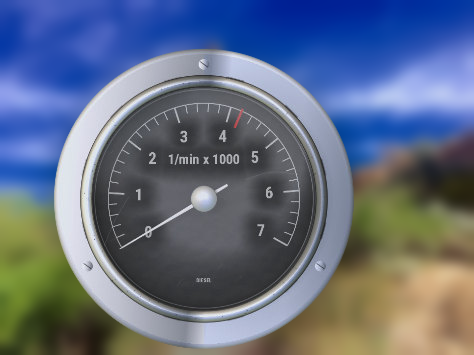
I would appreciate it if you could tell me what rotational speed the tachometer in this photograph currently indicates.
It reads 0 rpm
